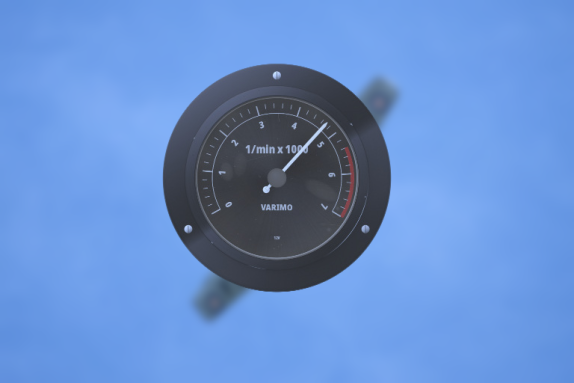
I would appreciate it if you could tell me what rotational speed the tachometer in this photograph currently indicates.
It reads 4700 rpm
